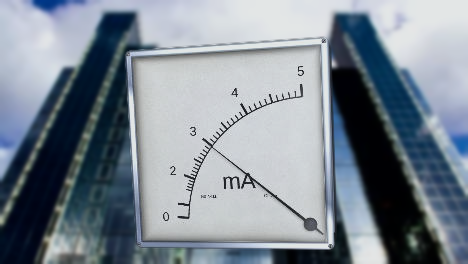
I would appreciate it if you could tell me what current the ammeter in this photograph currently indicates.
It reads 3 mA
